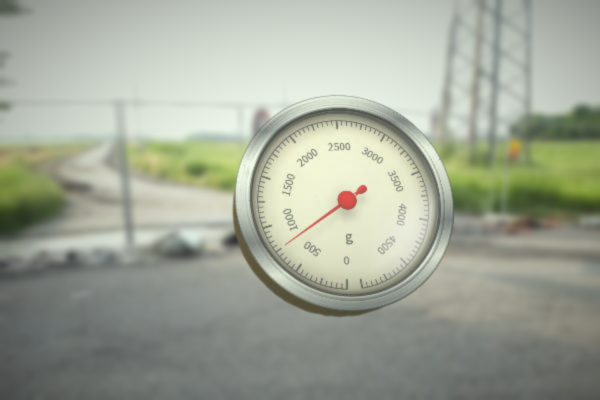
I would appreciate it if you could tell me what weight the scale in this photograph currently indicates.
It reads 750 g
